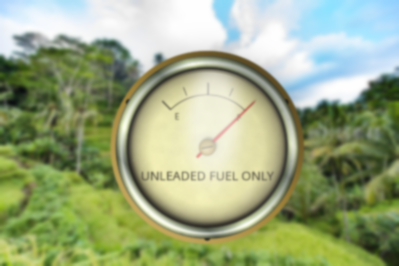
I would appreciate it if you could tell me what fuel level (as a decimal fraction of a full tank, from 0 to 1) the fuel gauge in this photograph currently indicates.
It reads 1
